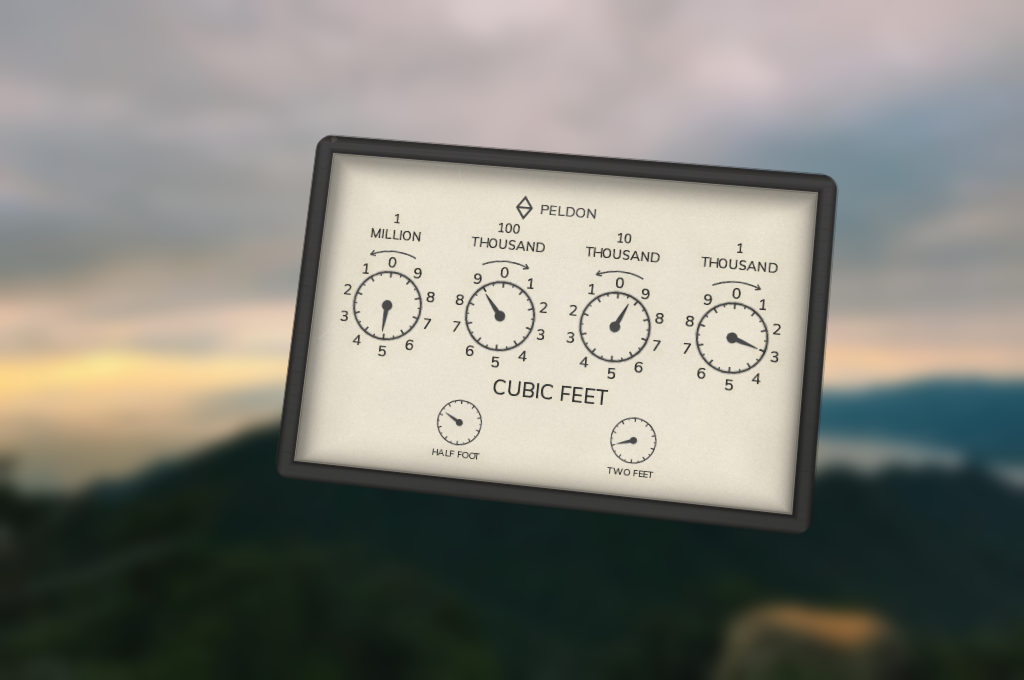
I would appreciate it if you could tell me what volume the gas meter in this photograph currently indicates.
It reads 489300 ft³
